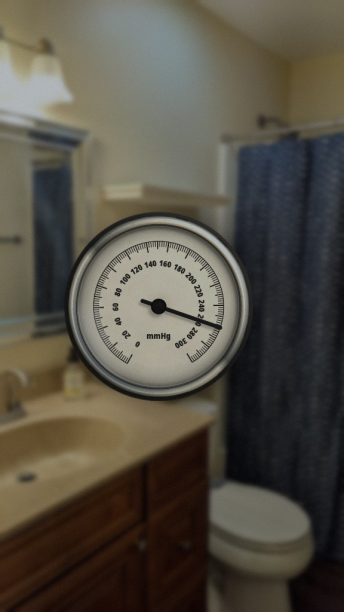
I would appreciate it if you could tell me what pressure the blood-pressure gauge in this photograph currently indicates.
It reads 260 mmHg
